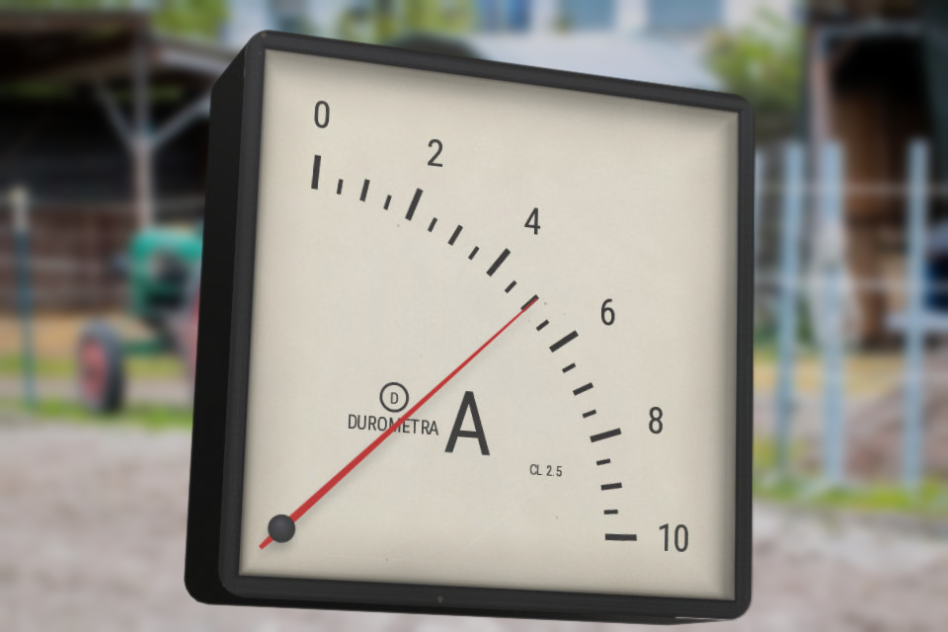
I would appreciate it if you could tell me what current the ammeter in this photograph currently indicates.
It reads 5 A
